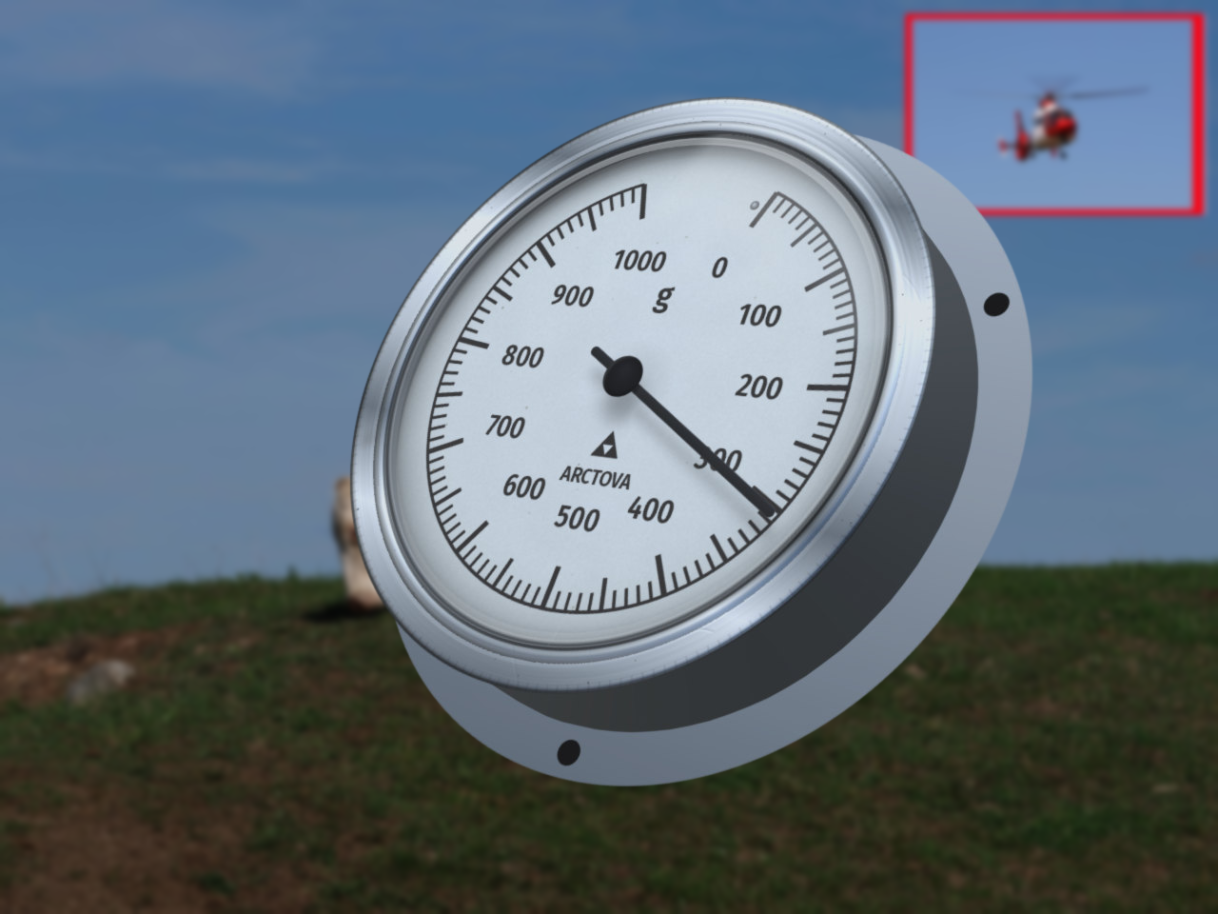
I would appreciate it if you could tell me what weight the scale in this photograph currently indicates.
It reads 305 g
